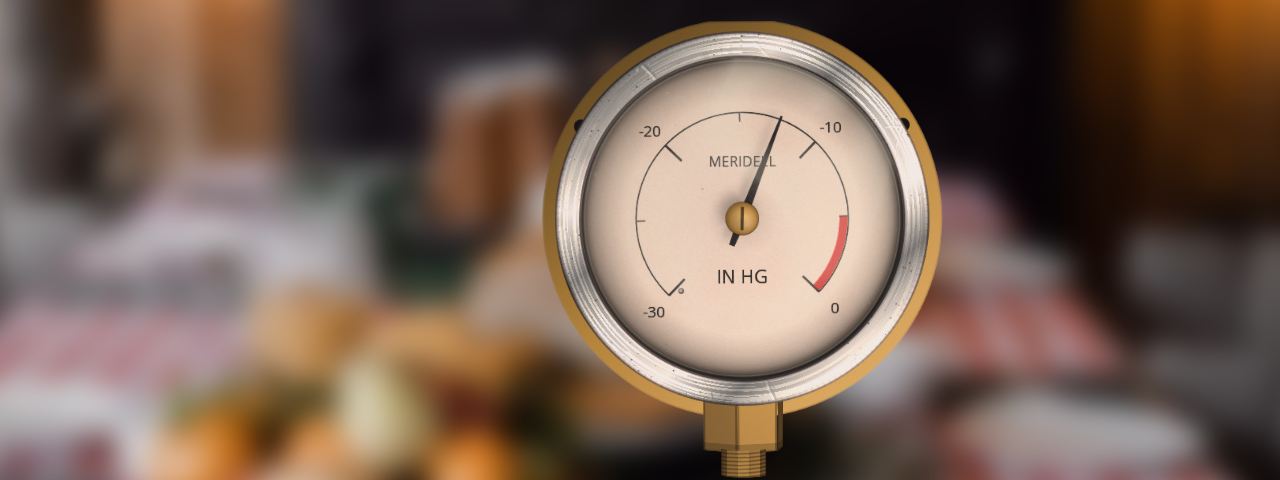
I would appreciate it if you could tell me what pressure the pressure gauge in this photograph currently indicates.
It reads -12.5 inHg
